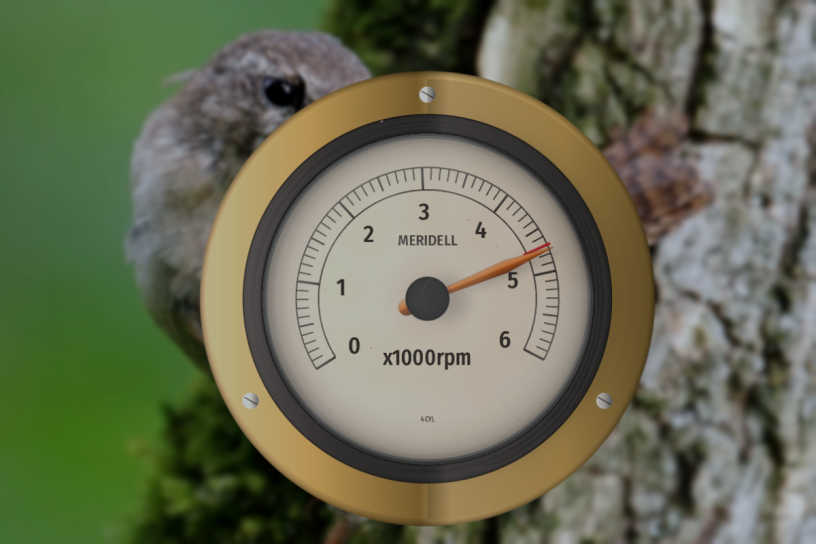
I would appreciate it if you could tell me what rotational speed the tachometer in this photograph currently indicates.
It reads 4750 rpm
